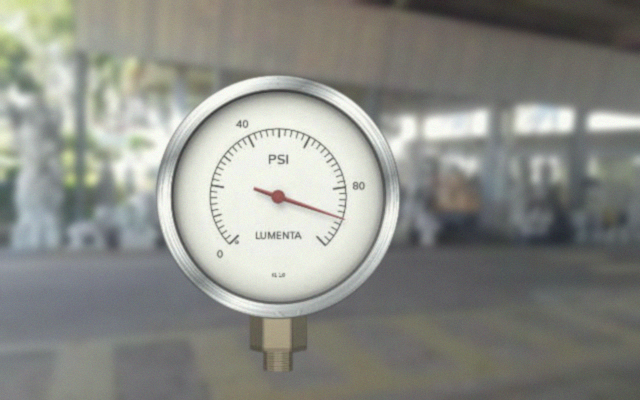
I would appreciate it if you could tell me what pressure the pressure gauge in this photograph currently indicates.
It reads 90 psi
